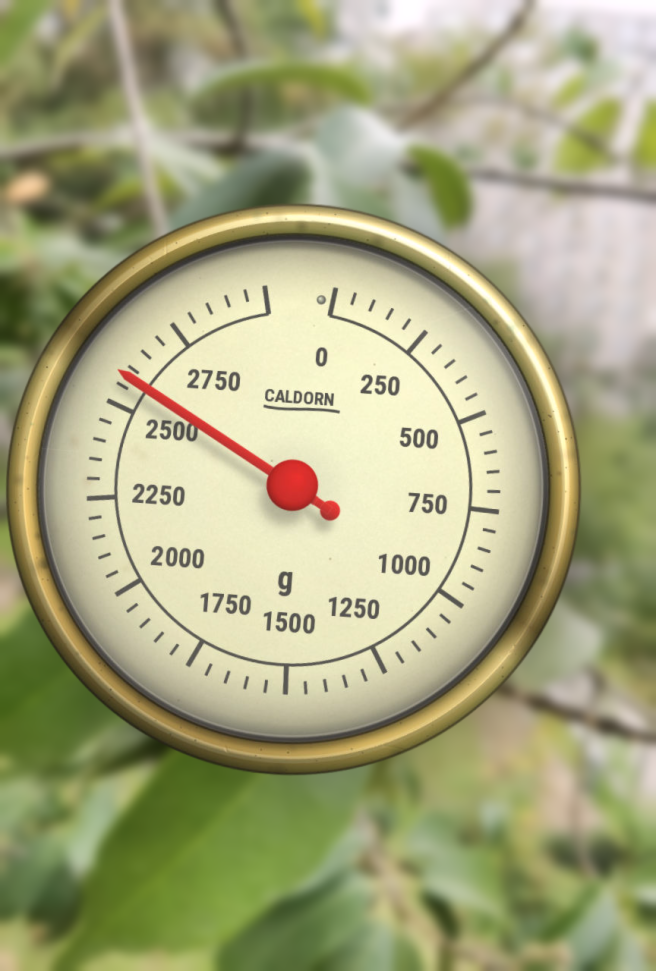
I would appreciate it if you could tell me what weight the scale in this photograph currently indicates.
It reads 2575 g
